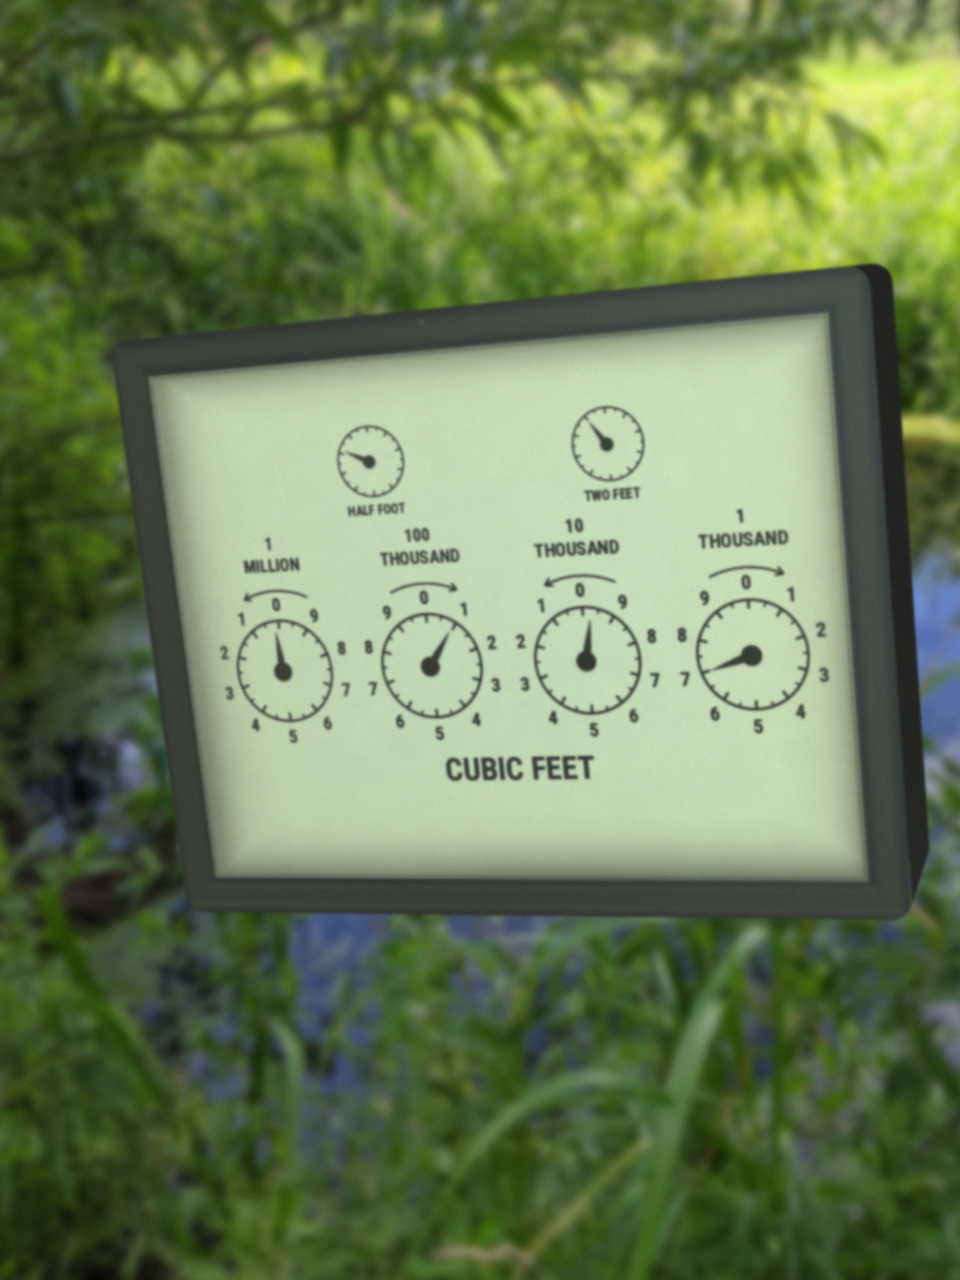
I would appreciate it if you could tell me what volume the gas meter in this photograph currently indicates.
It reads 9700 ft³
